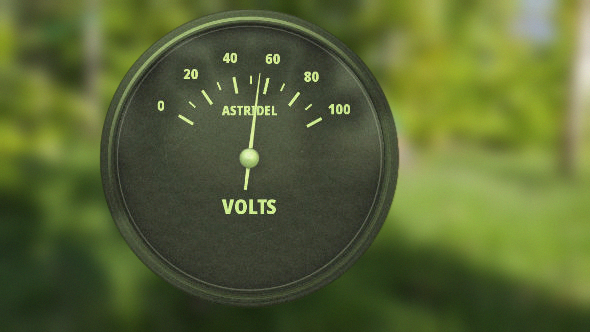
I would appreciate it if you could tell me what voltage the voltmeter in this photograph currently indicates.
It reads 55 V
